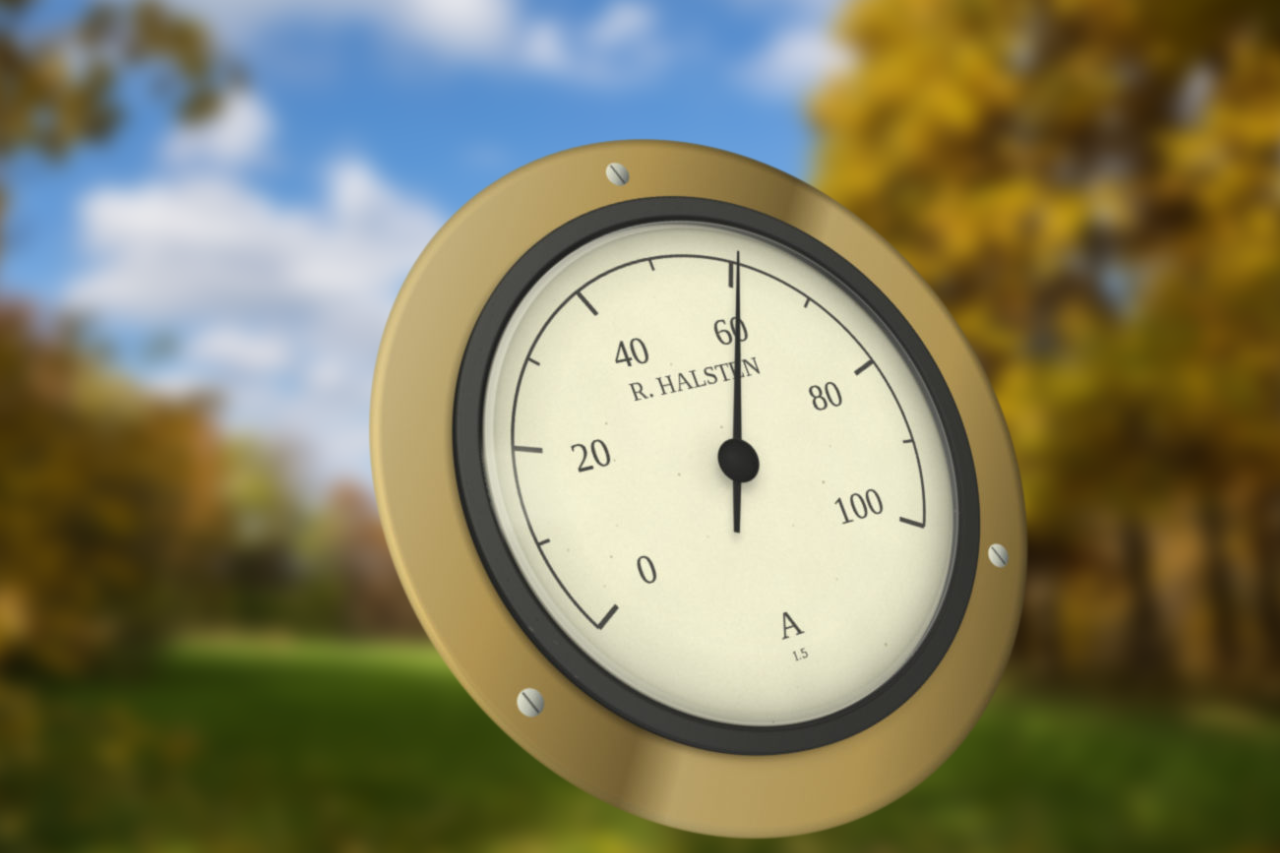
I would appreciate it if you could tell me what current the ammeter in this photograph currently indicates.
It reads 60 A
